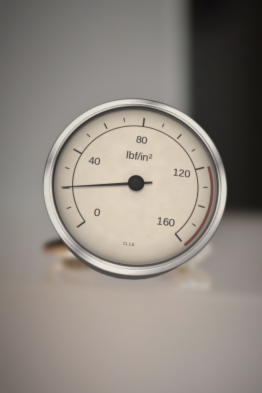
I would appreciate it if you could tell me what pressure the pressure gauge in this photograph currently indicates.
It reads 20 psi
